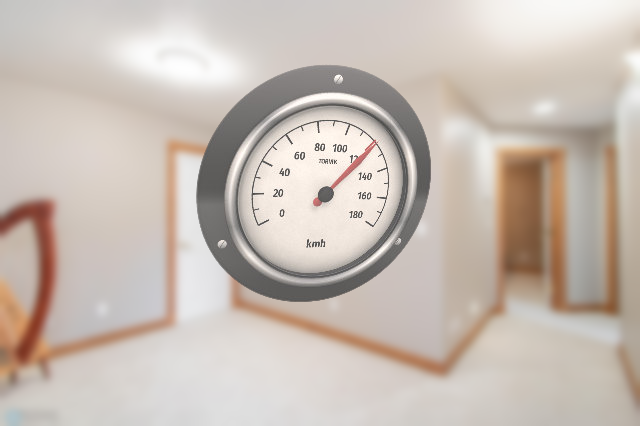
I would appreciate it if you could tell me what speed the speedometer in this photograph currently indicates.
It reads 120 km/h
